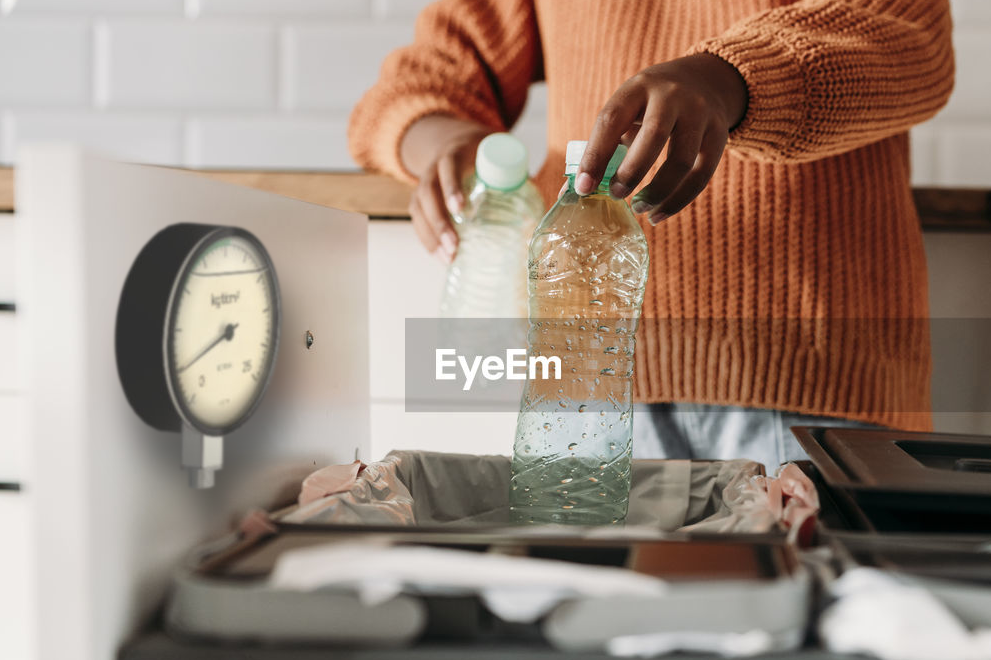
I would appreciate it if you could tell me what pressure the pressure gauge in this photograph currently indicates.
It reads 2.5 kg/cm²
